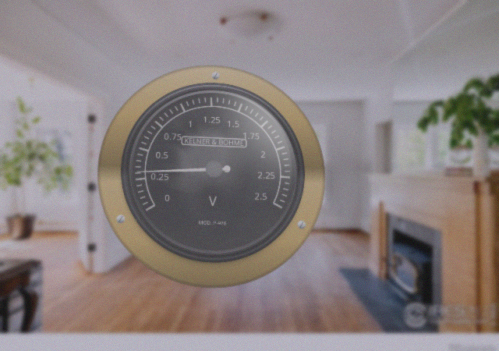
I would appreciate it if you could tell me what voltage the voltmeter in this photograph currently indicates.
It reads 0.3 V
